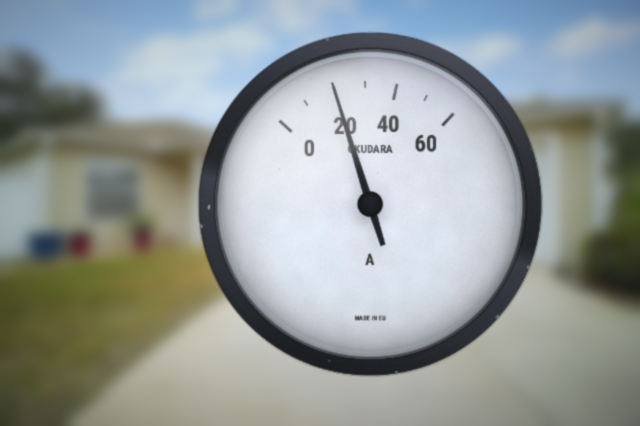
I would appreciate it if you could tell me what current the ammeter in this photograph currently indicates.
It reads 20 A
